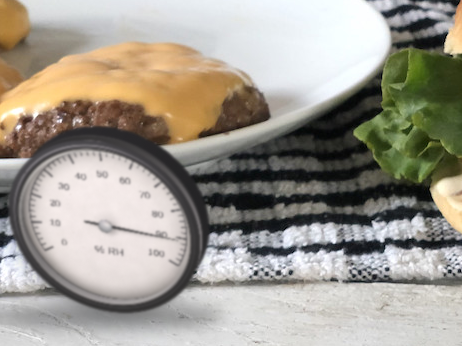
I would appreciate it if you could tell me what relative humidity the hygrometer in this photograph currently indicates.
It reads 90 %
